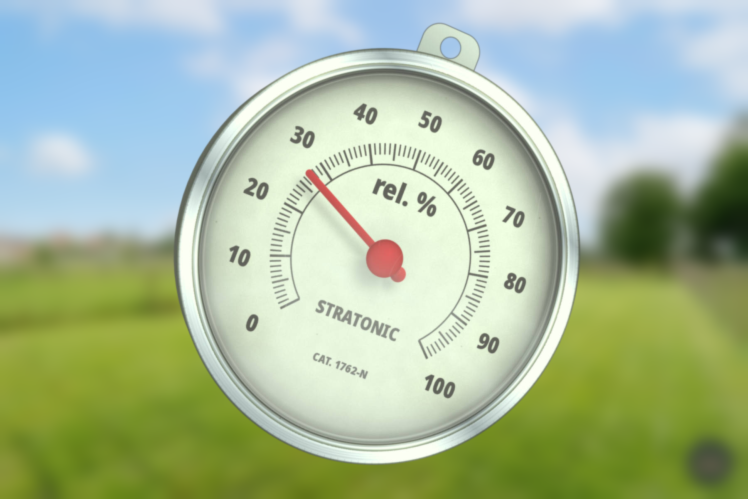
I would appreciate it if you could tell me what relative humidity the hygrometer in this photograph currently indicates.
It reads 27 %
